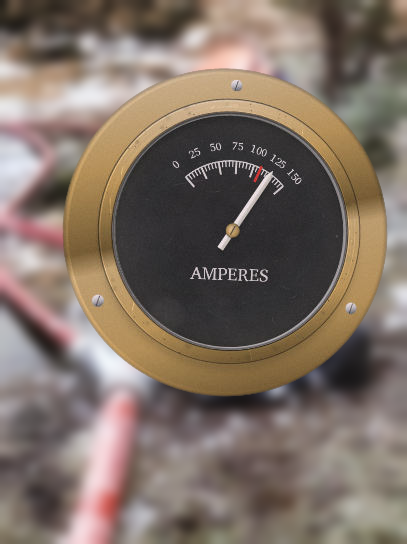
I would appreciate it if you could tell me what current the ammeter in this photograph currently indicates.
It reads 125 A
